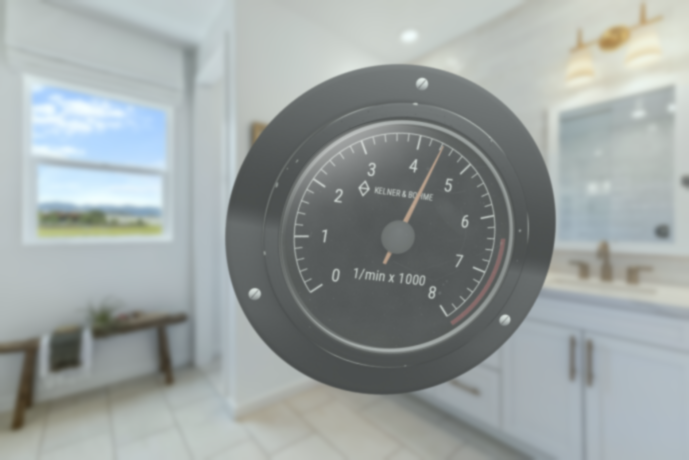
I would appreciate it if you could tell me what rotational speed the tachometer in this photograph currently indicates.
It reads 4400 rpm
